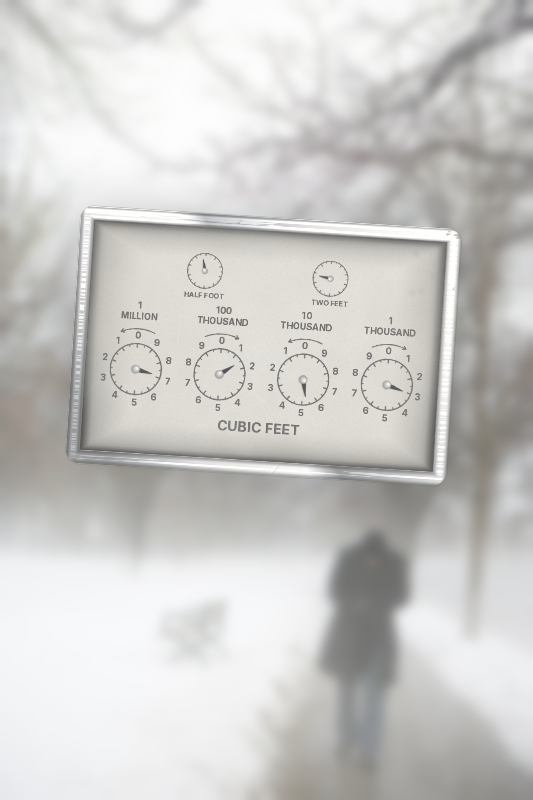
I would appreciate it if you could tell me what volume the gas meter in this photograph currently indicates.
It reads 715300 ft³
